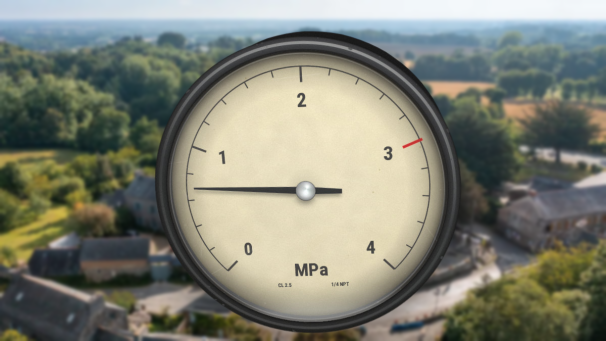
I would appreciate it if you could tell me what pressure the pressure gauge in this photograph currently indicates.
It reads 0.7 MPa
